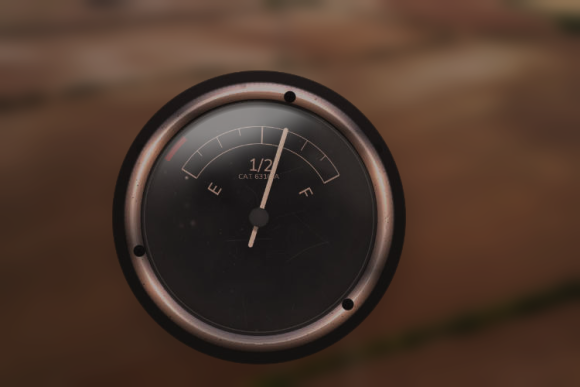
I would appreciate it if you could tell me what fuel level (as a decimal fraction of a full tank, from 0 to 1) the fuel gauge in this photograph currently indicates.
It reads 0.625
